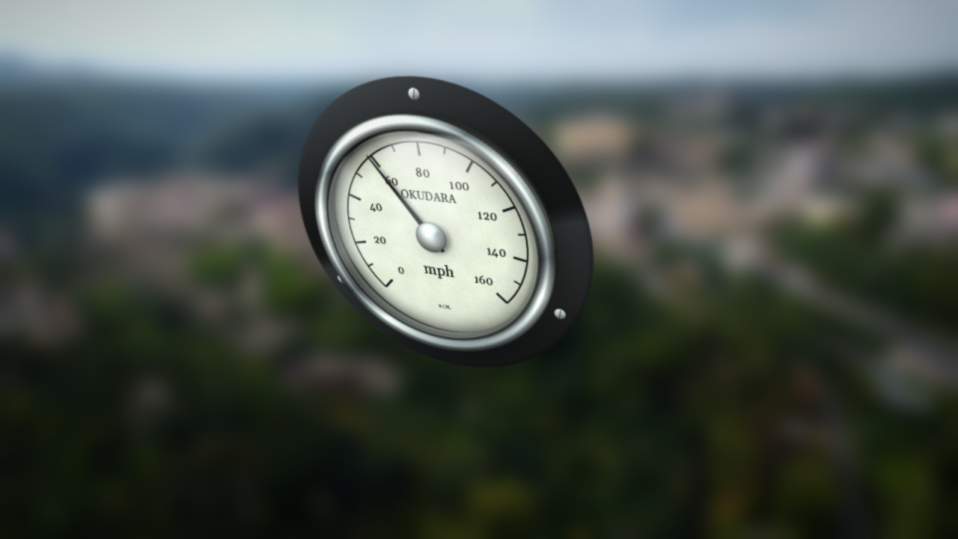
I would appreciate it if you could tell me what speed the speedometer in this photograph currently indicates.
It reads 60 mph
